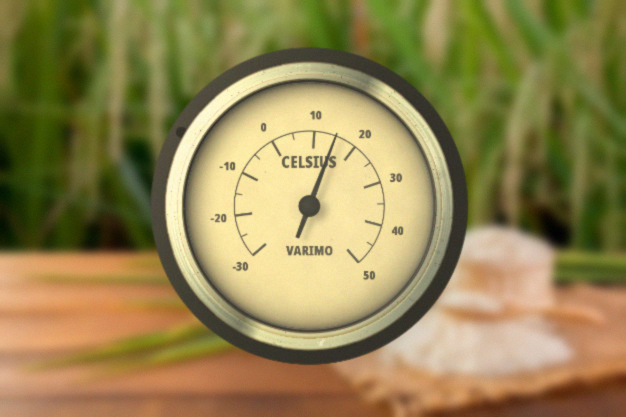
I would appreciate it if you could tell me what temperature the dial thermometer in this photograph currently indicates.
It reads 15 °C
